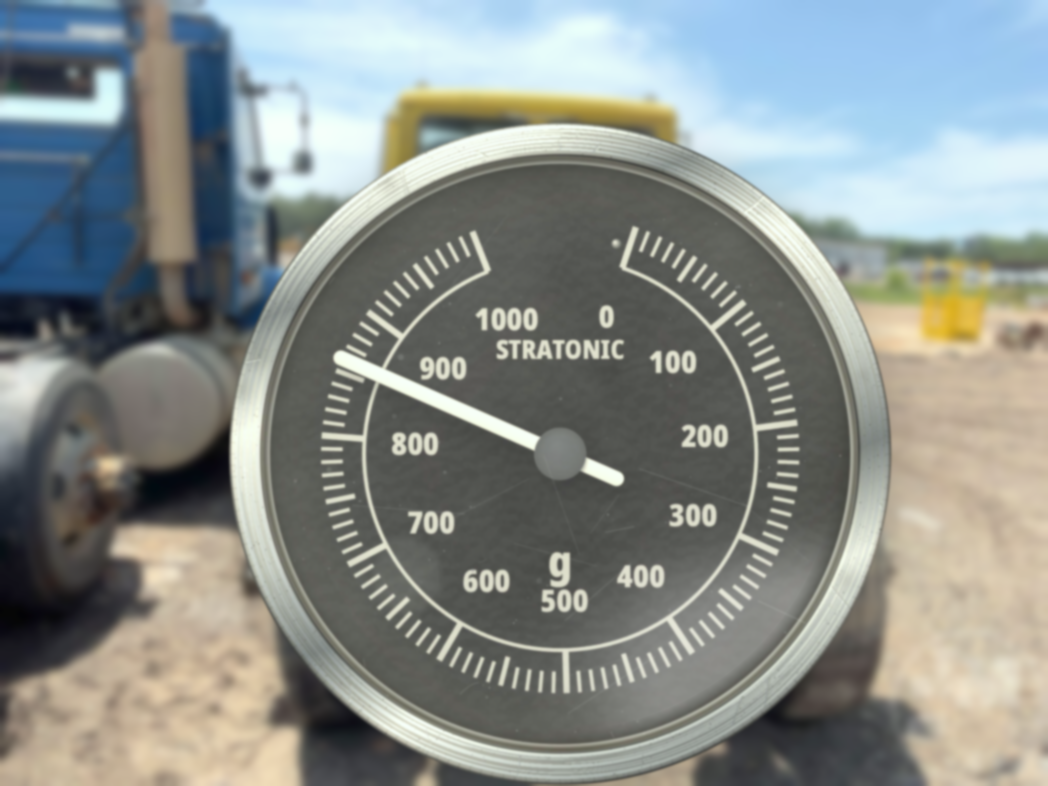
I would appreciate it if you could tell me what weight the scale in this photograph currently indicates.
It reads 860 g
